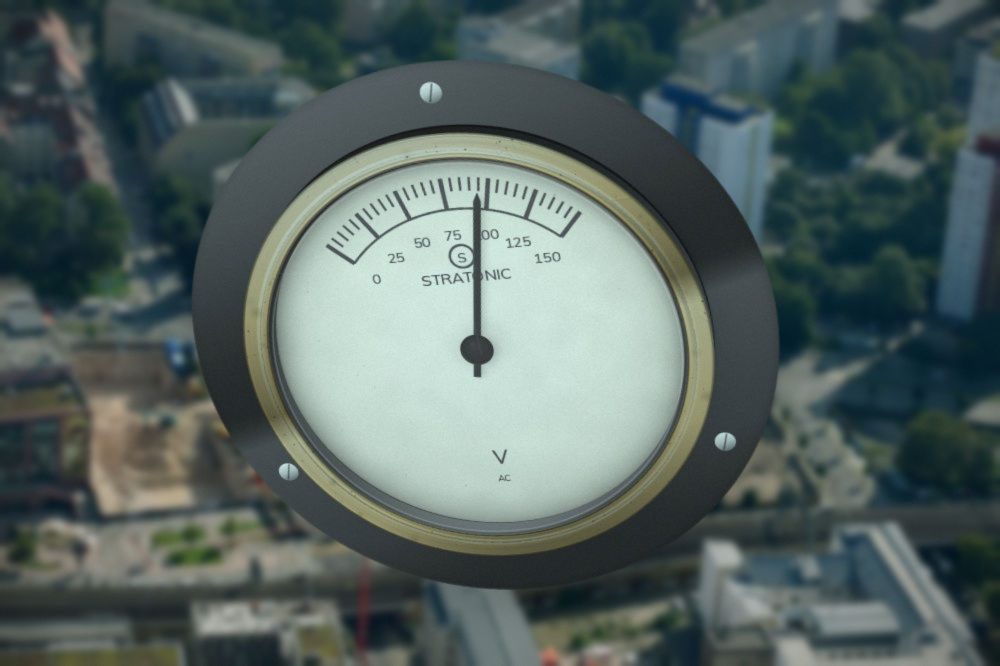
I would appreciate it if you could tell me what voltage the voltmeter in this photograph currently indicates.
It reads 95 V
